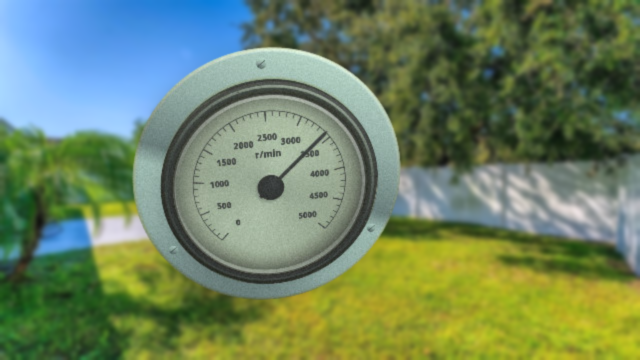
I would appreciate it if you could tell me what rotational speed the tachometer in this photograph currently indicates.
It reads 3400 rpm
